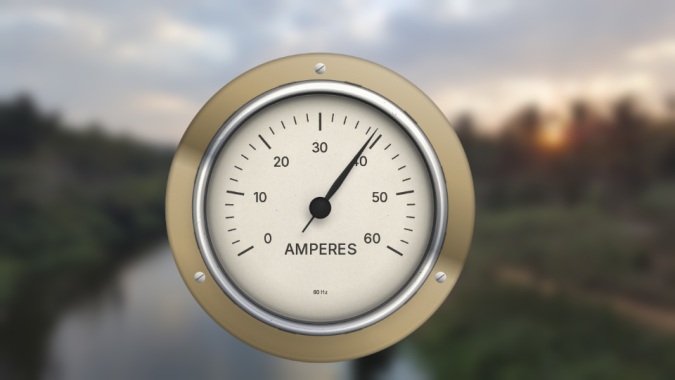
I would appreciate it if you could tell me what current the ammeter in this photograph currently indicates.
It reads 39 A
